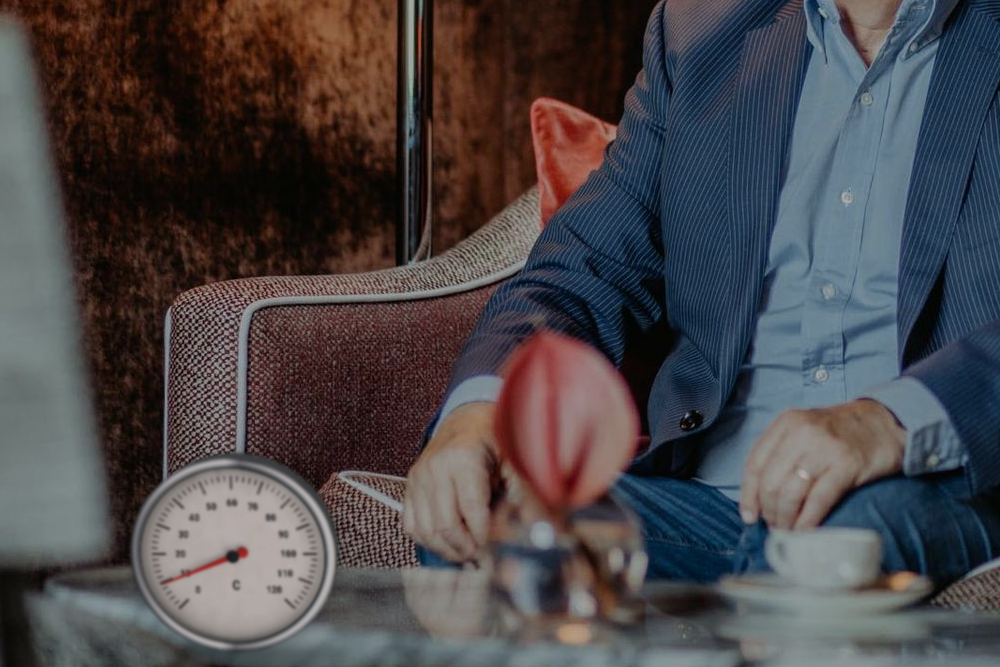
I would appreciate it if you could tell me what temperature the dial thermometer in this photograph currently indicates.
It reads 10 °C
